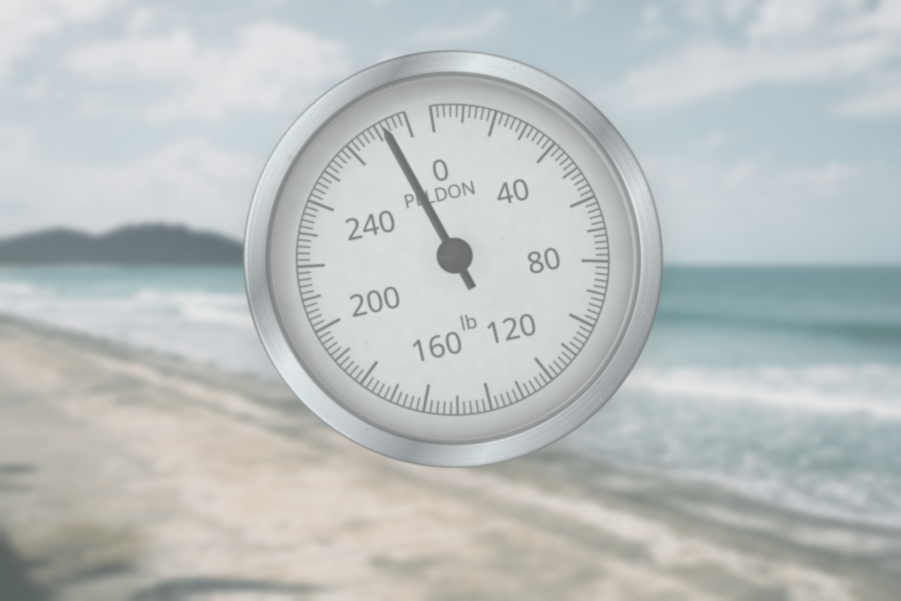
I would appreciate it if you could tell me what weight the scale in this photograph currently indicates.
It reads 272 lb
